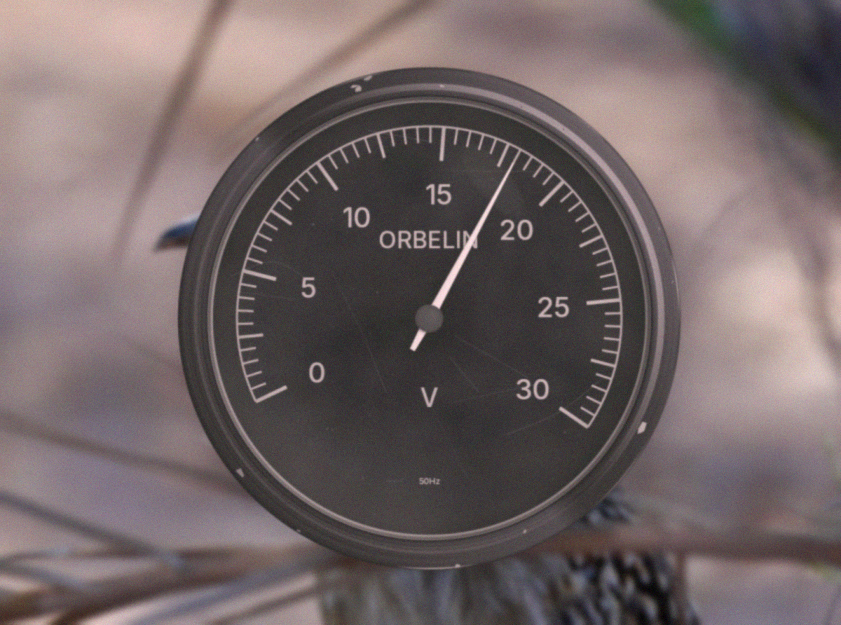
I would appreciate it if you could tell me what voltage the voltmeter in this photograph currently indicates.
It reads 18 V
